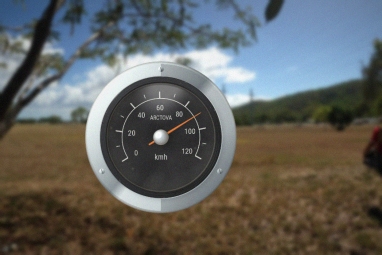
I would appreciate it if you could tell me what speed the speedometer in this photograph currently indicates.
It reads 90 km/h
